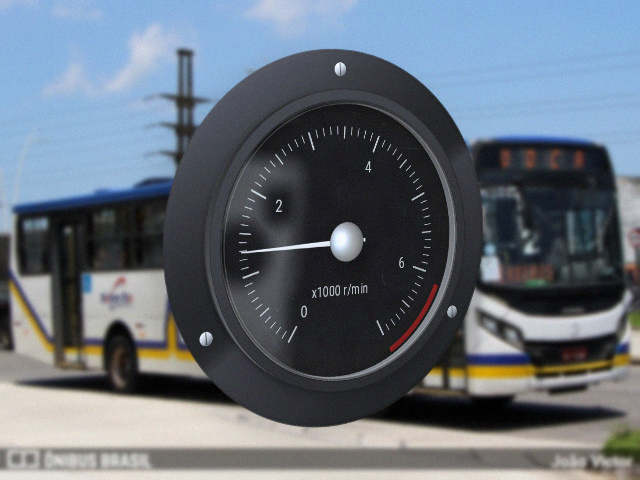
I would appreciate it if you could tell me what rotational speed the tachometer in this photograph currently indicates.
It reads 1300 rpm
